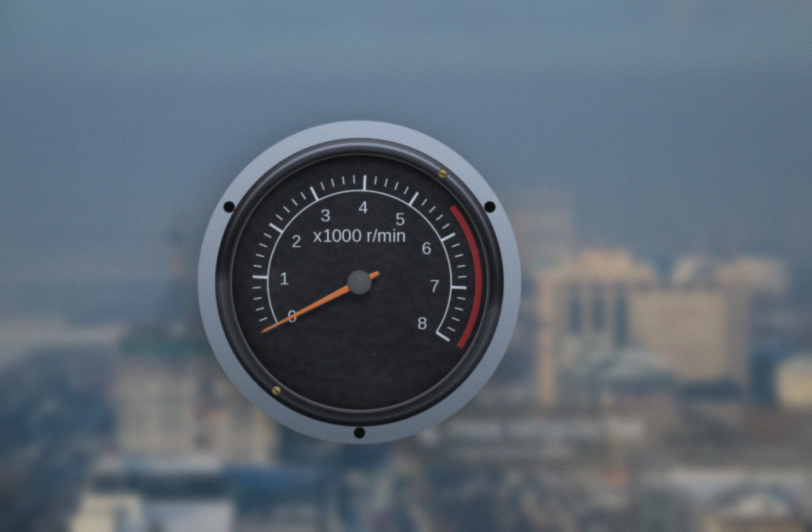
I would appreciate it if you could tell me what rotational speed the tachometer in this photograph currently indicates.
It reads 0 rpm
